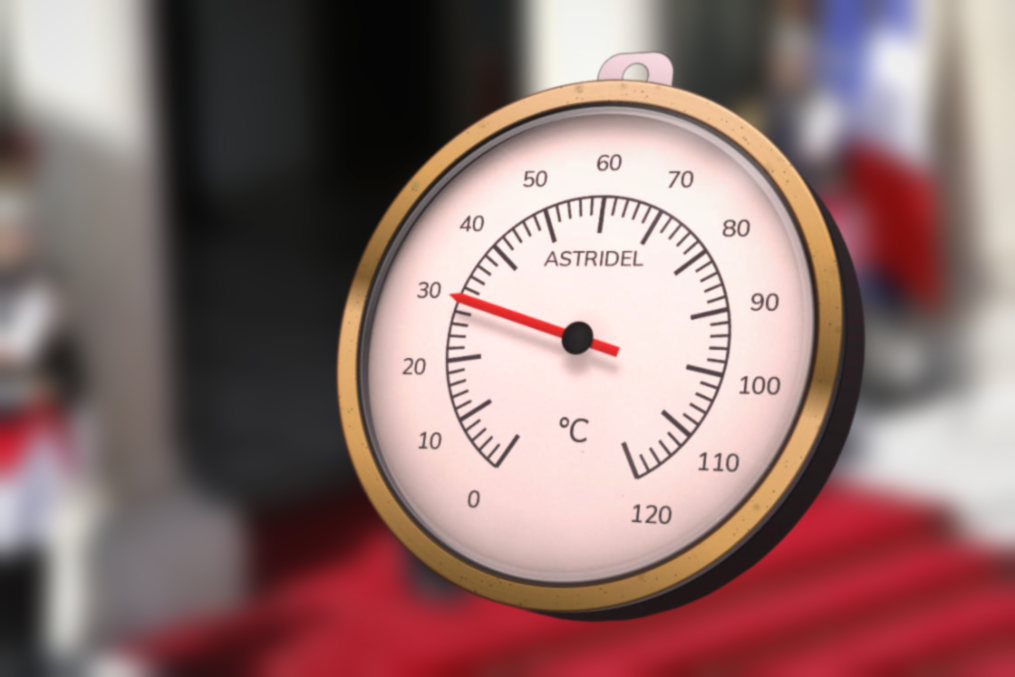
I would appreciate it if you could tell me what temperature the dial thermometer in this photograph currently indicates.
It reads 30 °C
